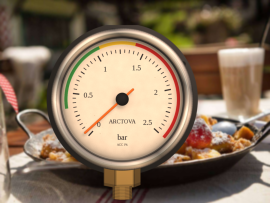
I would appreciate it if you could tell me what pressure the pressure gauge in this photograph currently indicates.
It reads 0.05 bar
